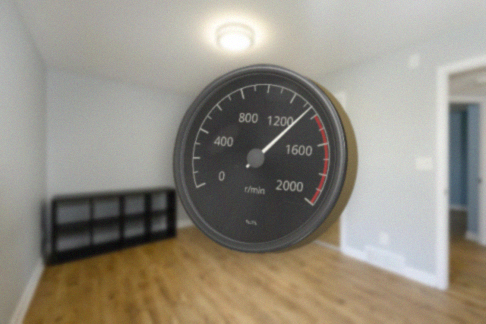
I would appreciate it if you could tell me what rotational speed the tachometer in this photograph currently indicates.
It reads 1350 rpm
